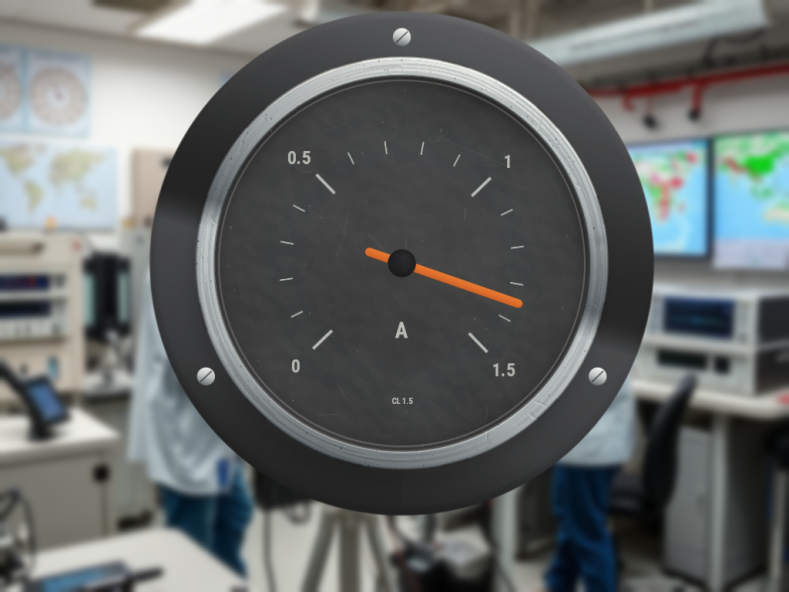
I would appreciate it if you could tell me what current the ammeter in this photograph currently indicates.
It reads 1.35 A
